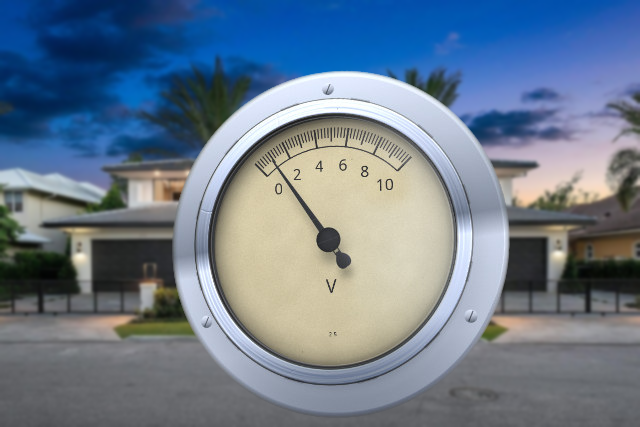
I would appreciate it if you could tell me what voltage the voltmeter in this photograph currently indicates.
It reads 1 V
